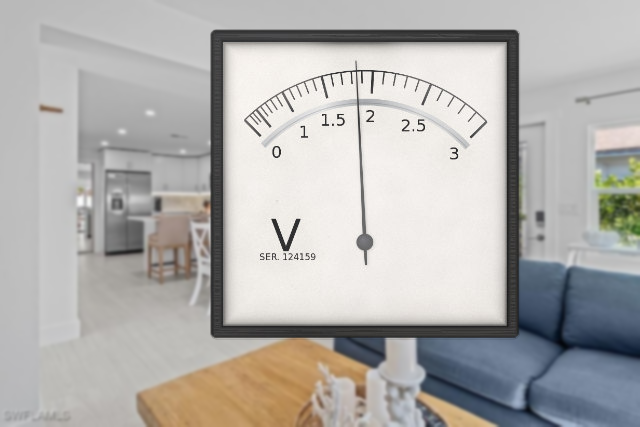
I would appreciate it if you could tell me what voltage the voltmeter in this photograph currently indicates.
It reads 1.85 V
